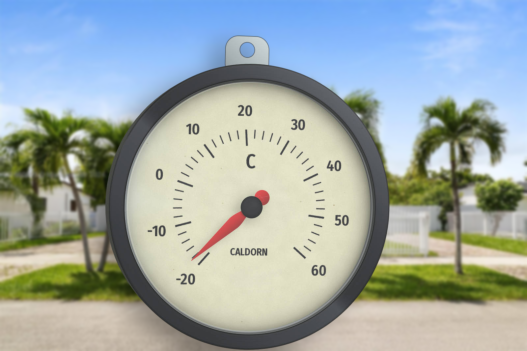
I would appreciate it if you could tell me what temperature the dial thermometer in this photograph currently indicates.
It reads -18 °C
